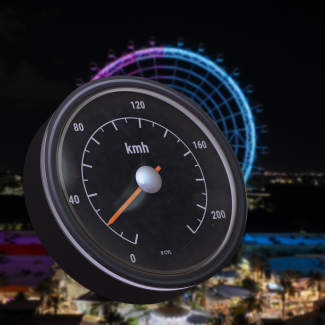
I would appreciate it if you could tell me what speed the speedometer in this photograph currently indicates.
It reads 20 km/h
